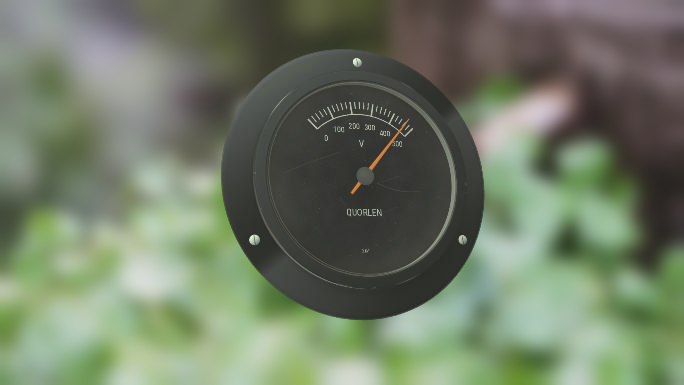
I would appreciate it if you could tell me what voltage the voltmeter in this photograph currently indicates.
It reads 460 V
